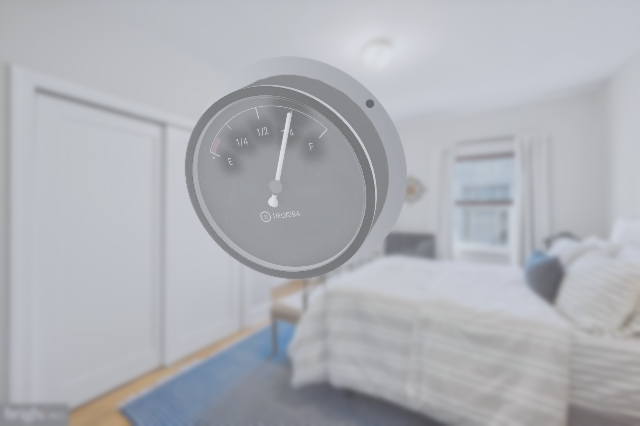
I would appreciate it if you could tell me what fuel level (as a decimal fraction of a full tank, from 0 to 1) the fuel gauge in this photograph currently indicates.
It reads 0.75
